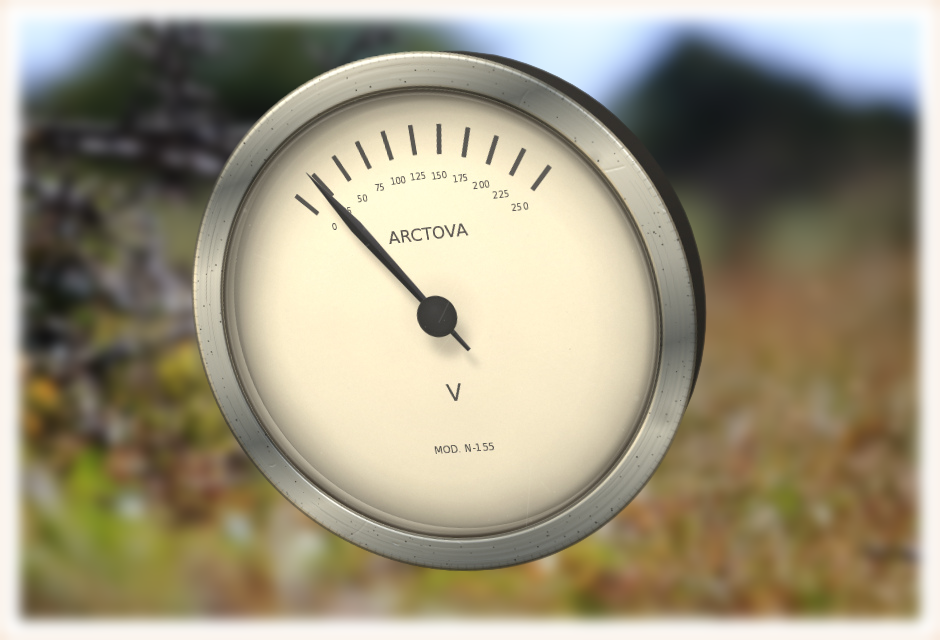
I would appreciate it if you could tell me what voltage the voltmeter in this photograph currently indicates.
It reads 25 V
